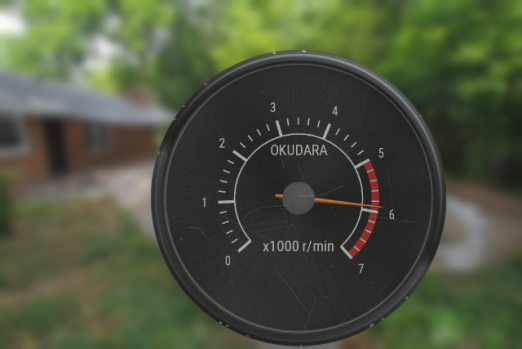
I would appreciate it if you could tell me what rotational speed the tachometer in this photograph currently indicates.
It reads 5900 rpm
